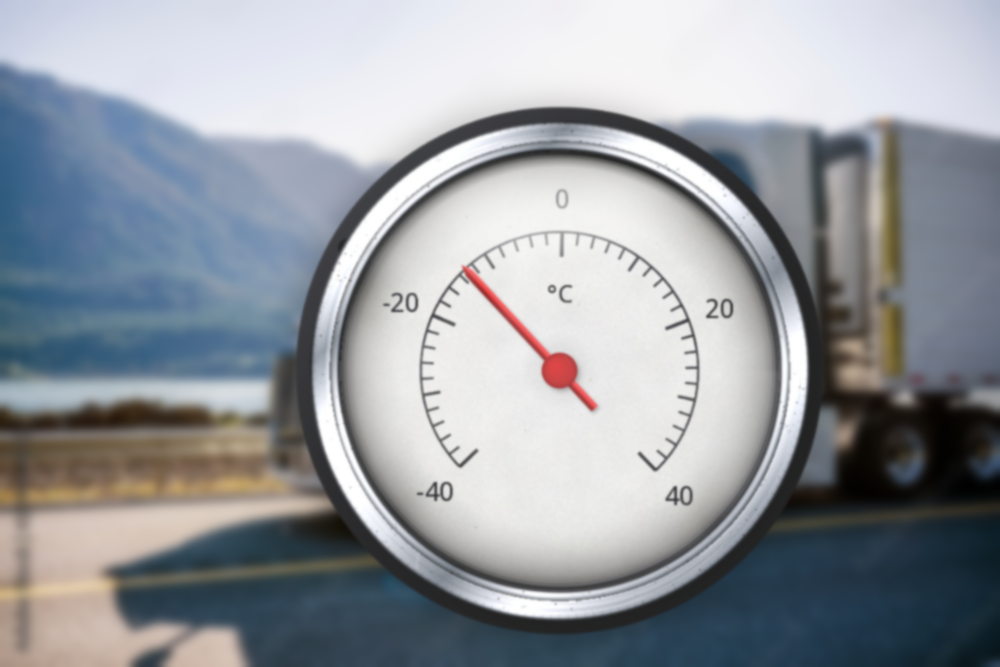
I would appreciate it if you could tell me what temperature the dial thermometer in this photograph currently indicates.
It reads -13 °C
